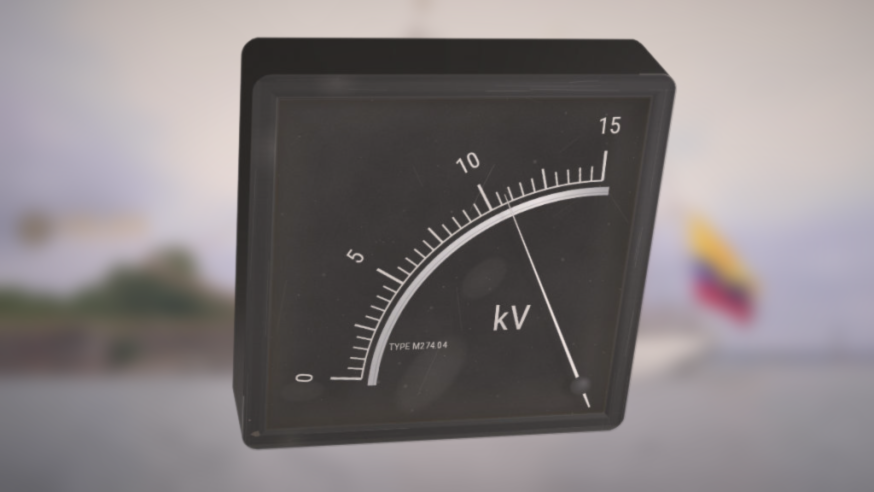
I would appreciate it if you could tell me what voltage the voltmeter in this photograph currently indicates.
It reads 10.75 kV
